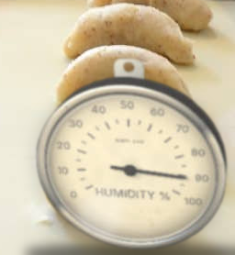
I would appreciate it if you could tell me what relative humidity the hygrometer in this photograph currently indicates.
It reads 90 %
